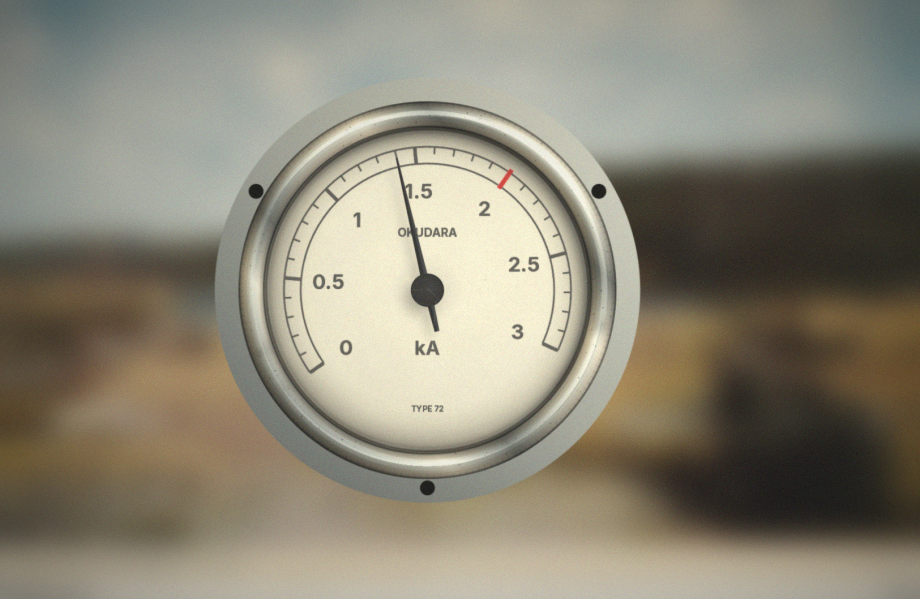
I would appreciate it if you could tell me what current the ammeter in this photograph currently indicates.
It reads 1.4 kA
